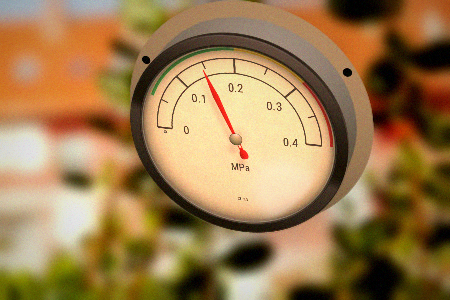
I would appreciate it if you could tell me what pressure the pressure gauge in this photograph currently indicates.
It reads 0.15 MPa
